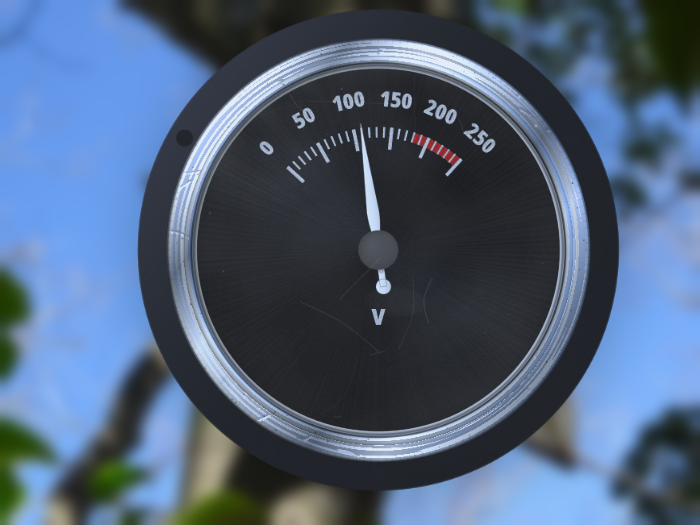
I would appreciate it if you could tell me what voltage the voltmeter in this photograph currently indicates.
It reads 110 V
